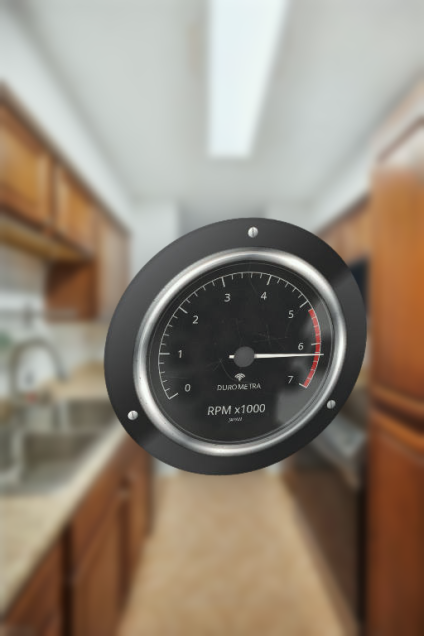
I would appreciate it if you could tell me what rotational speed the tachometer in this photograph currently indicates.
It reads 6200 rpm
